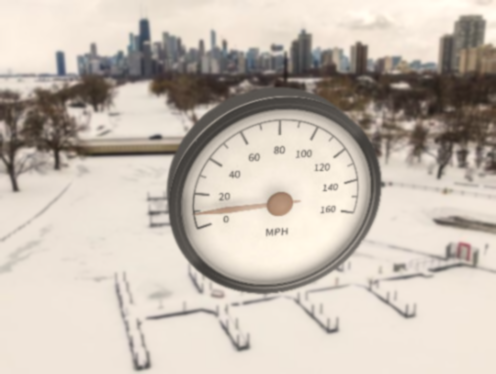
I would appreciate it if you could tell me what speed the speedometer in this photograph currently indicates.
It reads 10 mph
